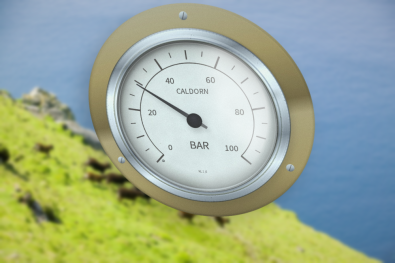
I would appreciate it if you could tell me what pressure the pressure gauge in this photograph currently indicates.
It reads 30 bar
